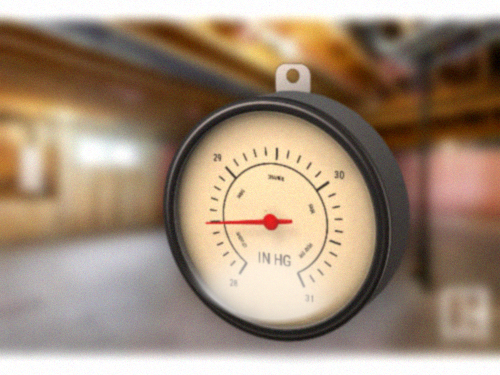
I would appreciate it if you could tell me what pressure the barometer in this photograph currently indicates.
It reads 28.5 inHg
